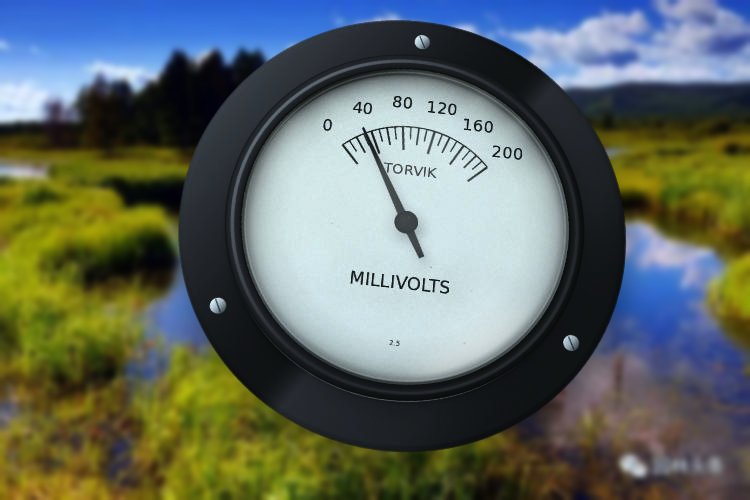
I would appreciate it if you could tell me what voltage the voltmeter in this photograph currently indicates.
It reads 30 mV
